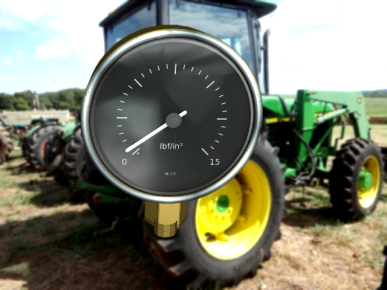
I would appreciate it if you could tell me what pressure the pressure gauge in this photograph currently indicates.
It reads 0.5 psi
